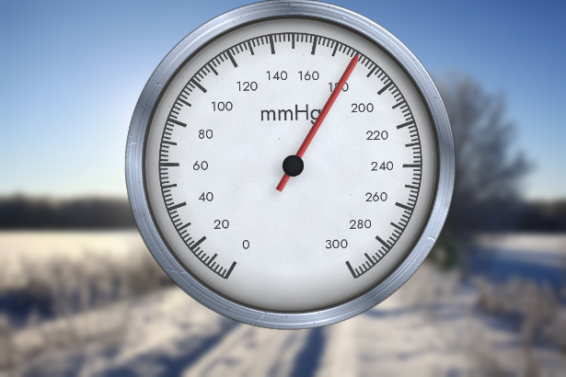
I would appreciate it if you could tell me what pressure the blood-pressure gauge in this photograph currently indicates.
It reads 180 mmHg
